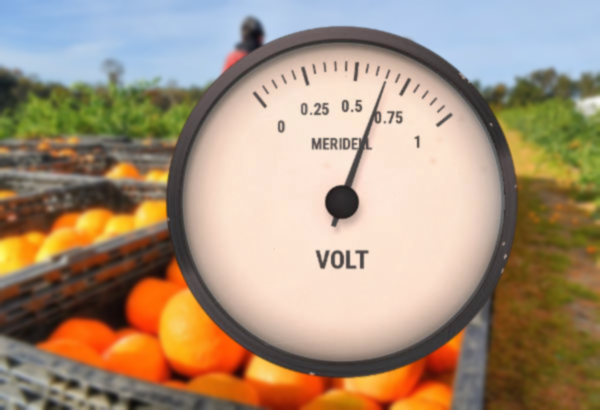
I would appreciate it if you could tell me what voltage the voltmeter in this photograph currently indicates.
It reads 0.65 V
